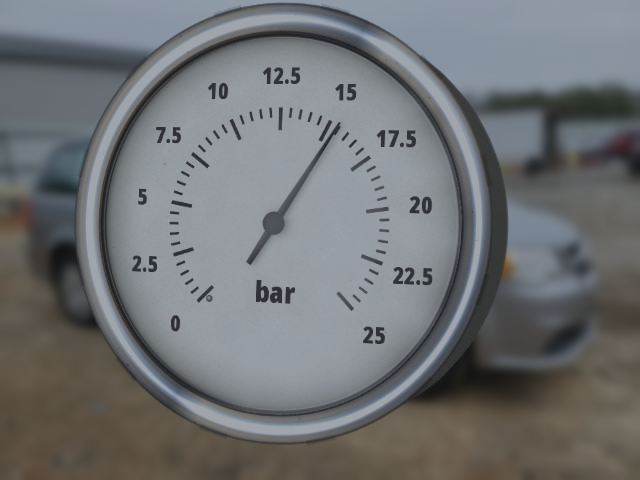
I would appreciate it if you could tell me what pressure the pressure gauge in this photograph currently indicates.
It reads 15.5 bar
